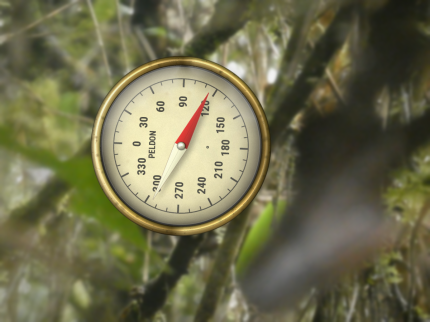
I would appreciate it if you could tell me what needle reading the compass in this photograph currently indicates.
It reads 115 °
